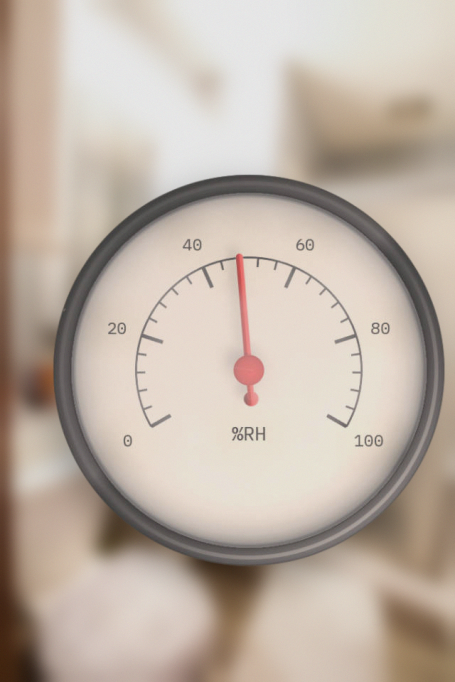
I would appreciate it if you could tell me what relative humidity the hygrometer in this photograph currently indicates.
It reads 48 %
